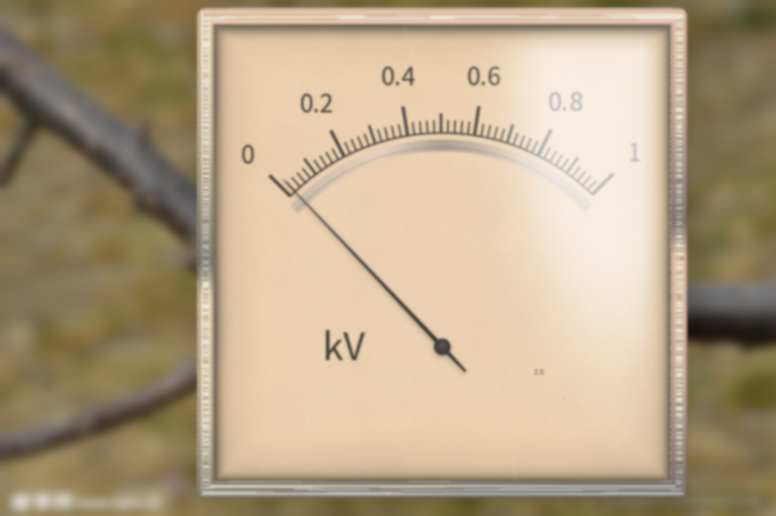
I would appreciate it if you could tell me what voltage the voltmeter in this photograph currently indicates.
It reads 0.02 kV
